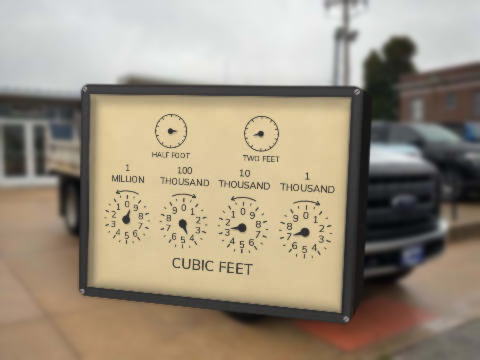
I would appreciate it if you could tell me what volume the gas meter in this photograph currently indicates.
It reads 942700 ft³
